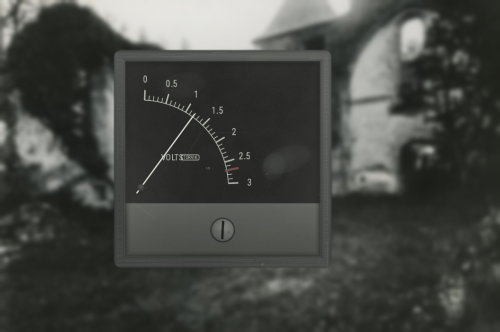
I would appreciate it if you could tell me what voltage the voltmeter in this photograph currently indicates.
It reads 1.2 V
